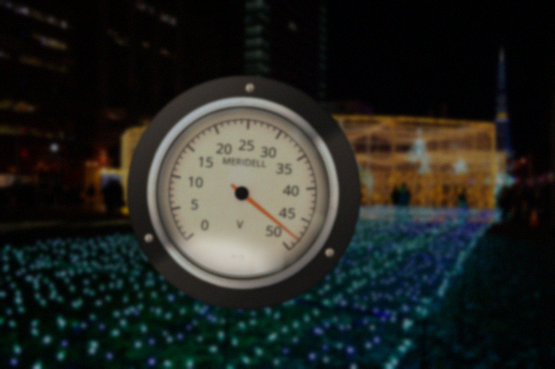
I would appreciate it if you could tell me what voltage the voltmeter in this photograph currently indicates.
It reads 48 V
